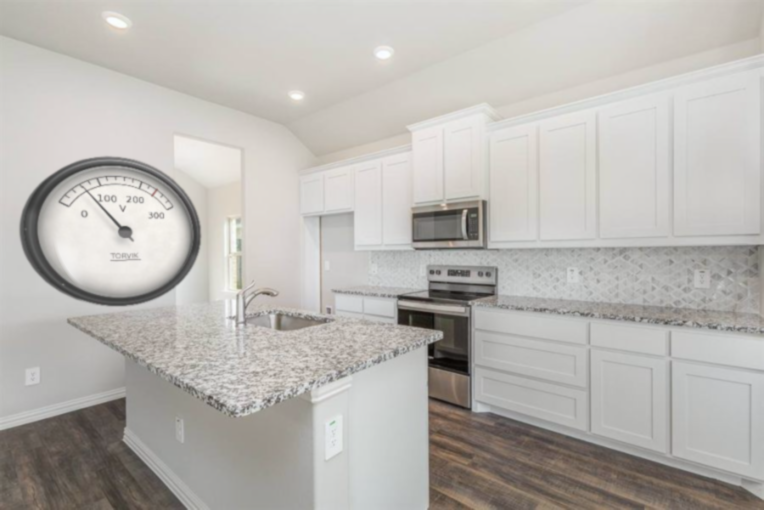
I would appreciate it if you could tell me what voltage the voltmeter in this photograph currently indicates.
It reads 60 V
